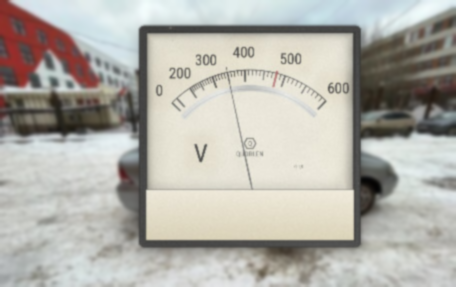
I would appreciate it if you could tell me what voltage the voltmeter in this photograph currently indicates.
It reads 350 V
